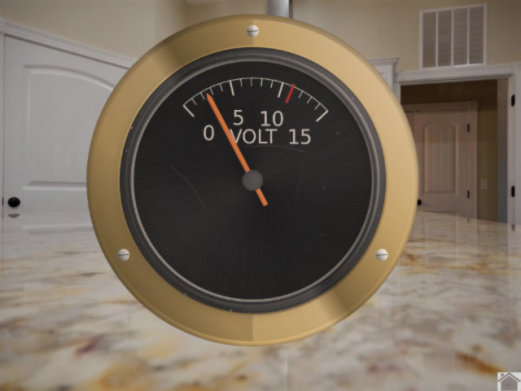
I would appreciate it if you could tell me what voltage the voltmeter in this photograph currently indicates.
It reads 2.5 V
